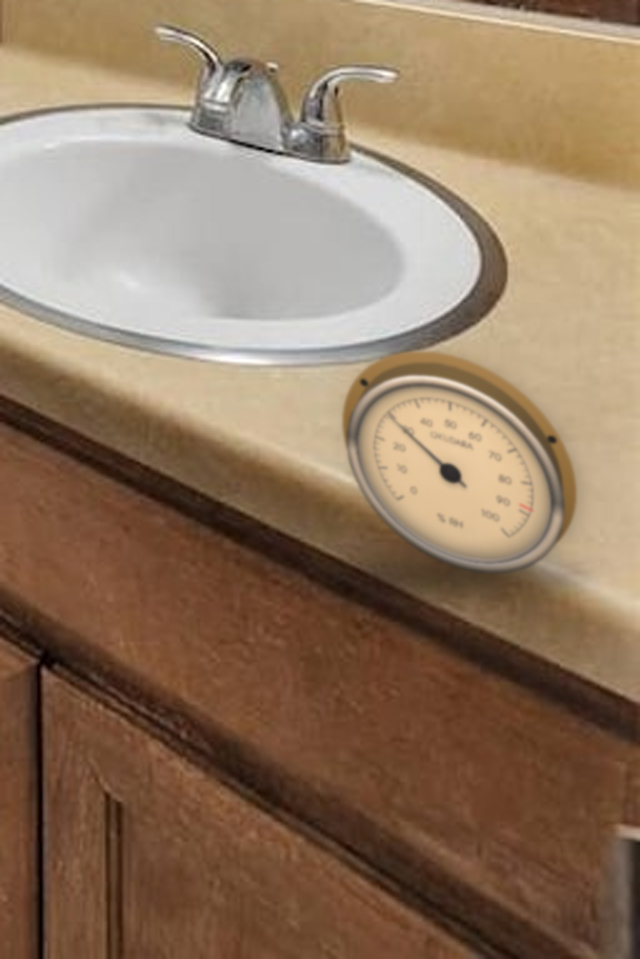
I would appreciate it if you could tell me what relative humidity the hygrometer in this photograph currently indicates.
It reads 30 %
